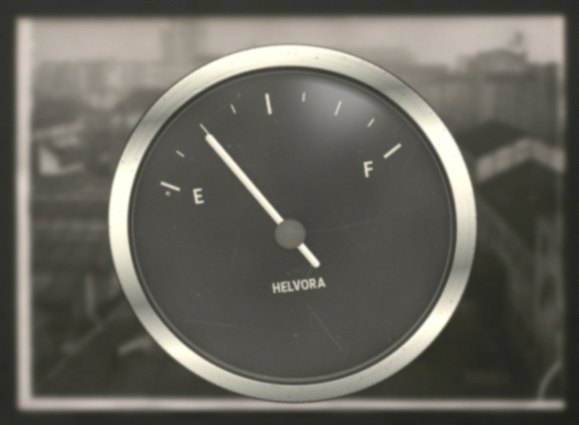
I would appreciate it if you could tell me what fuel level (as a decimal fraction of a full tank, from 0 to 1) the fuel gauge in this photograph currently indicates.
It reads 0.25
